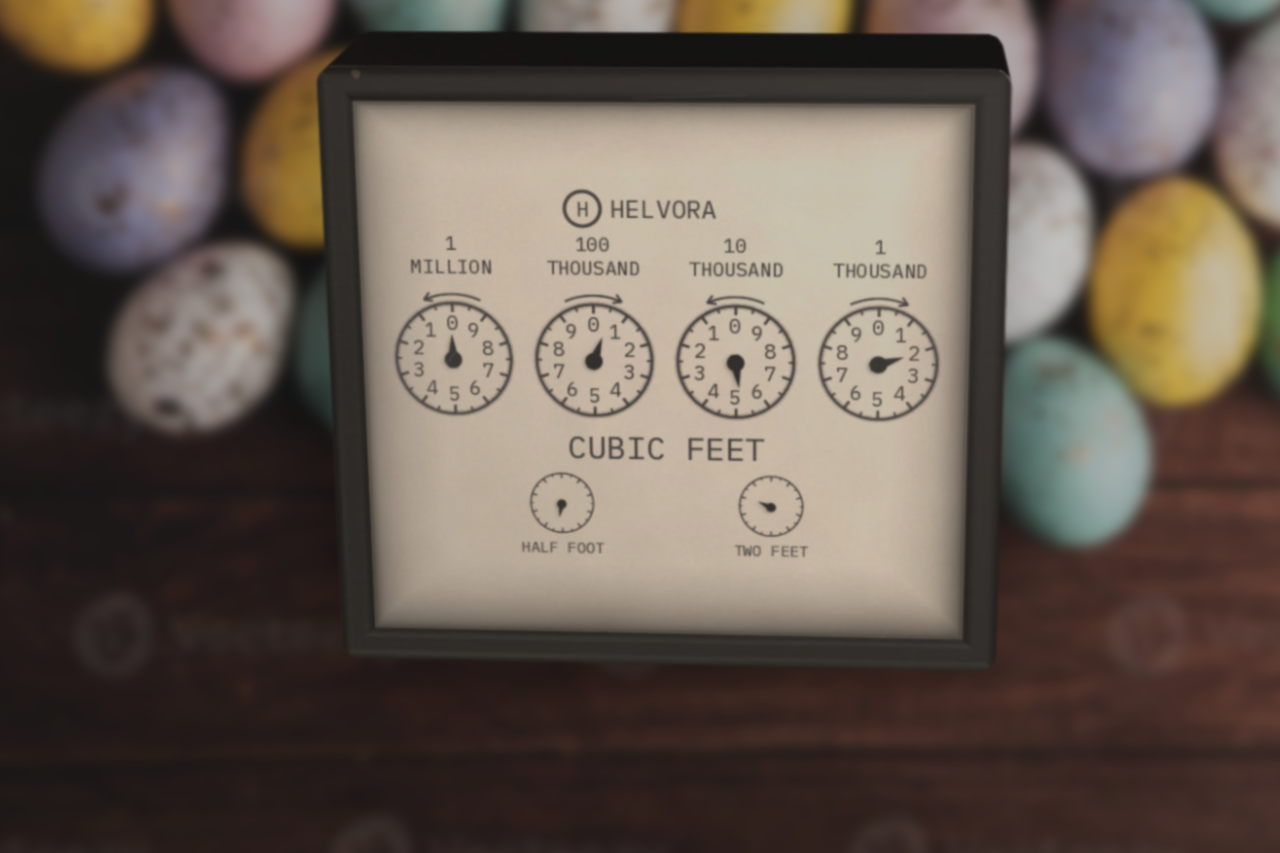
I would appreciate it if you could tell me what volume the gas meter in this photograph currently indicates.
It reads 5200 ft³
